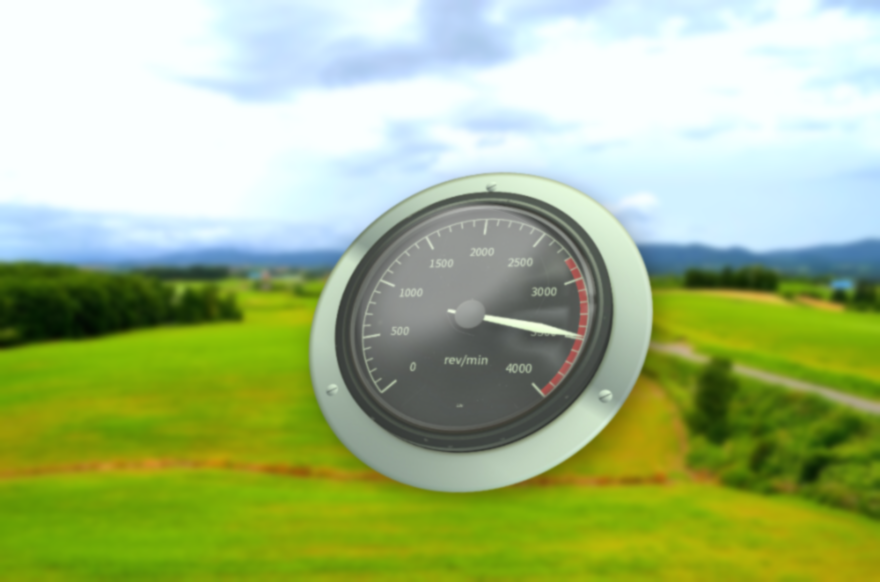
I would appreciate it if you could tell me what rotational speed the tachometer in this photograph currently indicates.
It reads 3500 rpm
